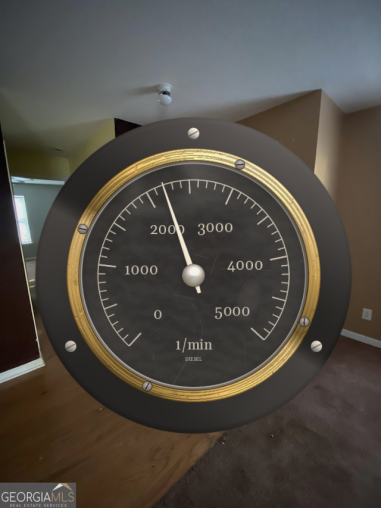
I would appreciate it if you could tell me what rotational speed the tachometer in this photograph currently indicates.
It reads 2200 rpm
